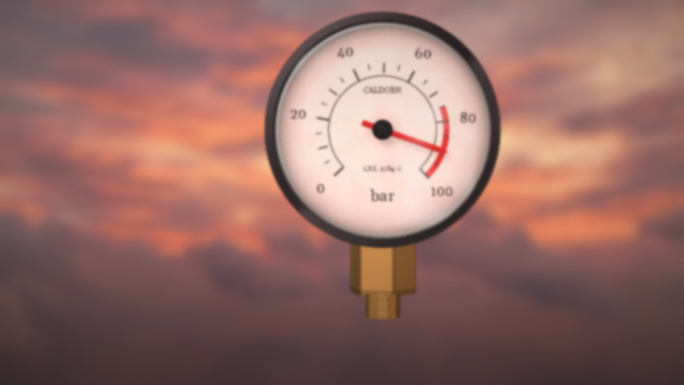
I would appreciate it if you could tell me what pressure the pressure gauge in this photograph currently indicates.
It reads 90 bar
